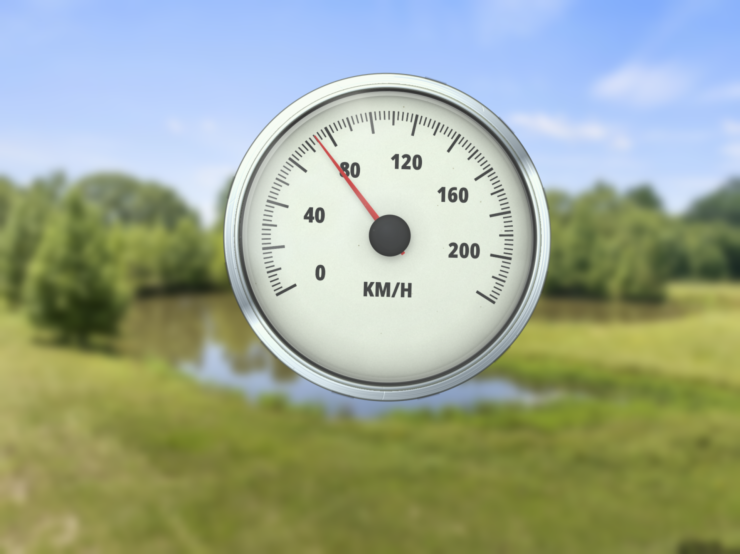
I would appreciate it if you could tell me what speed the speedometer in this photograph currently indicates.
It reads 74 km/h
